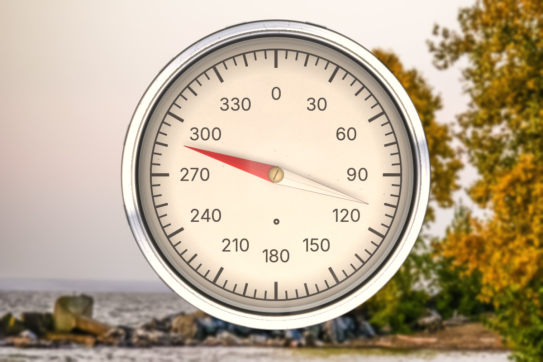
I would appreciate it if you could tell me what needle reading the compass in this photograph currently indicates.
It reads 287.5 °
